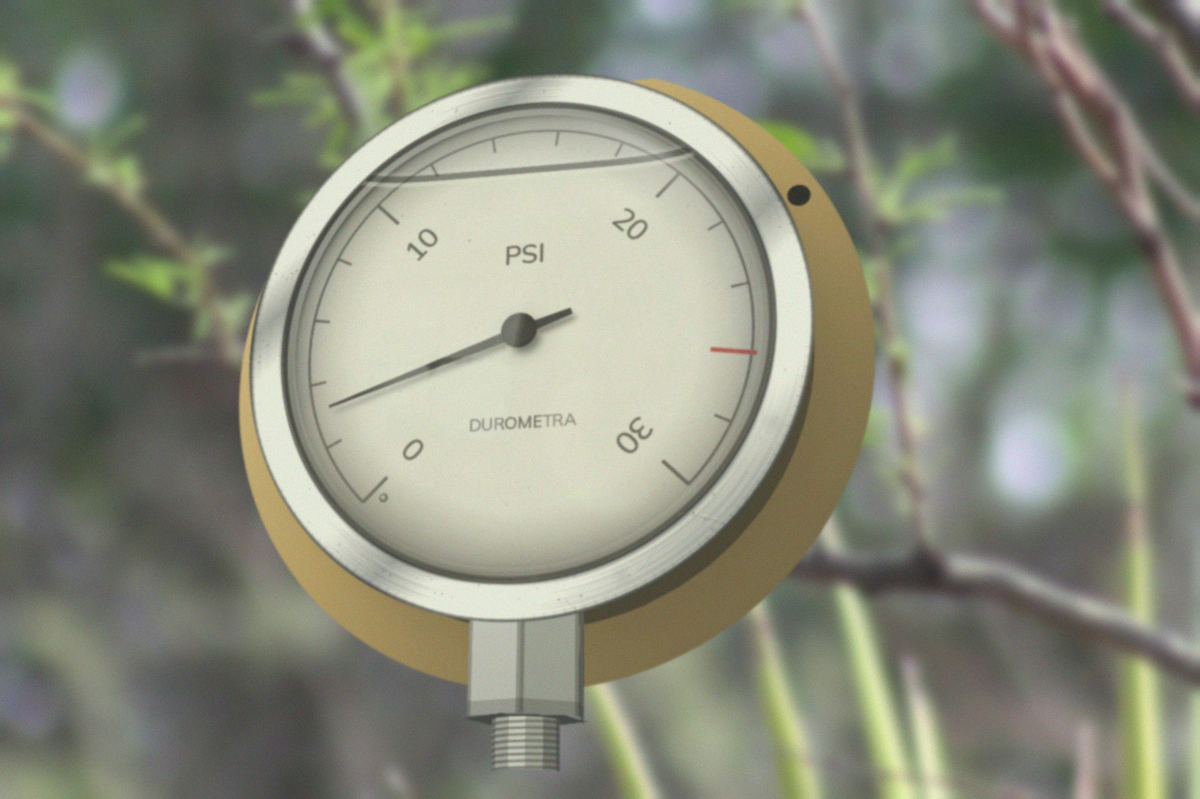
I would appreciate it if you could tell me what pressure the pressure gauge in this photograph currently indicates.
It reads 3 psi
